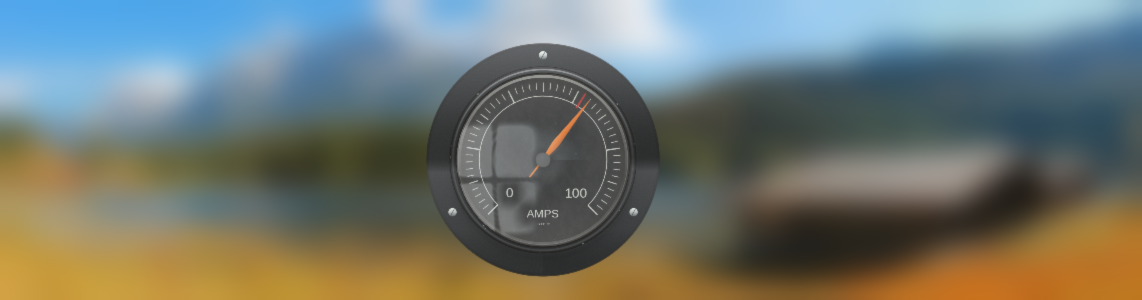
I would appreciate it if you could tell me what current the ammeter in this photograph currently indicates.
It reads 64 A
